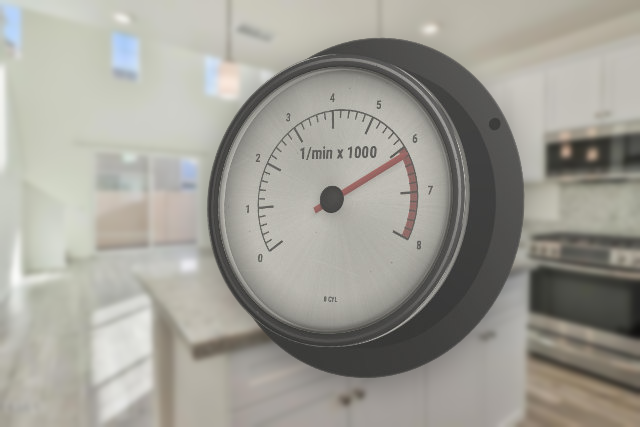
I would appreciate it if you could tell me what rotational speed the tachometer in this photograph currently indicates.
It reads 6200 rpm
